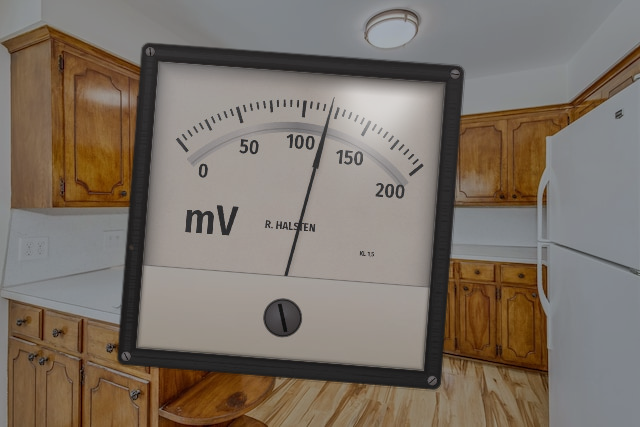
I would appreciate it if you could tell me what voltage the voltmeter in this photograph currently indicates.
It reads 120 mV
